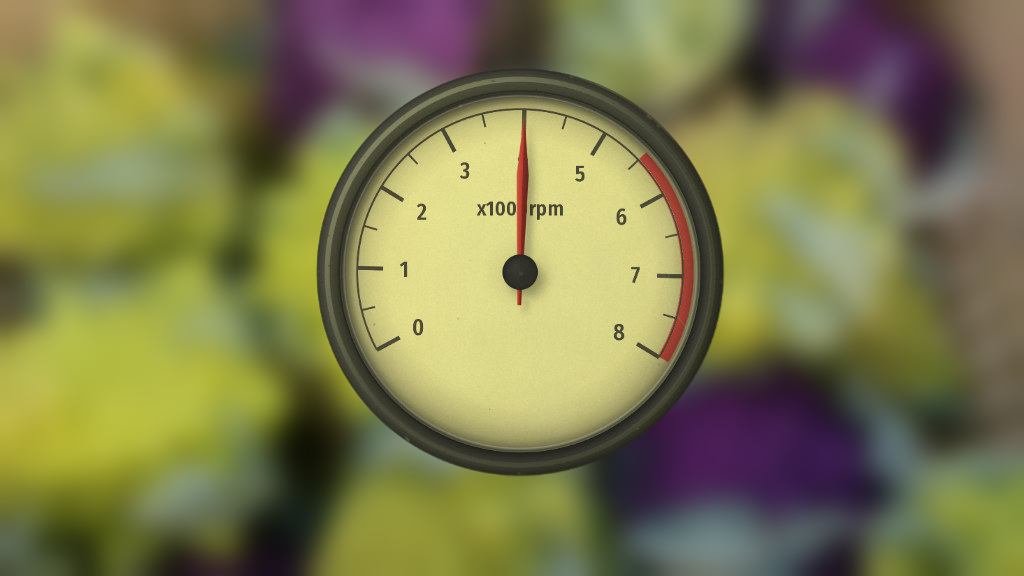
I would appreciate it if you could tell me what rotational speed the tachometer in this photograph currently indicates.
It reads 4000 rpm
